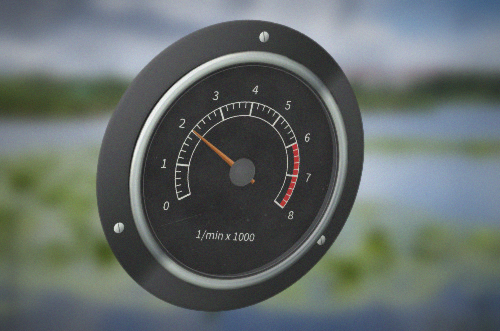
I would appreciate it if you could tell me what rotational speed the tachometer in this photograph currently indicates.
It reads 2000 rpm
